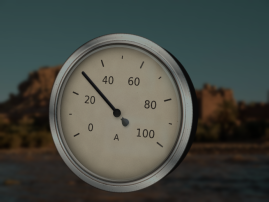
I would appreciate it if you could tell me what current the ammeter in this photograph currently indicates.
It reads 30 A
